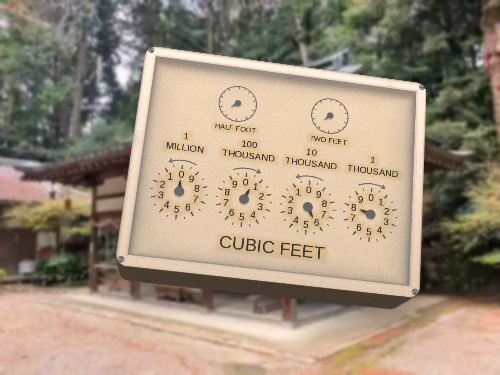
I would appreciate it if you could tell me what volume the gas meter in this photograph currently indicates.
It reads 5800 ft³
